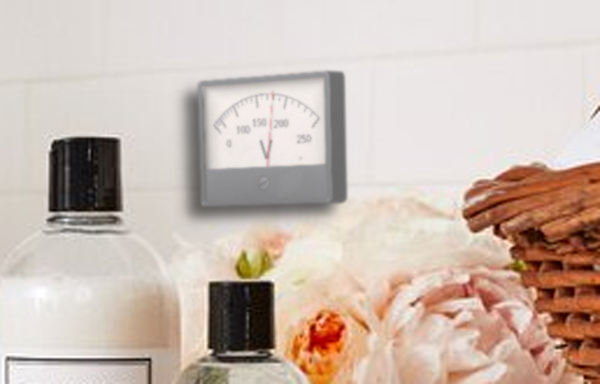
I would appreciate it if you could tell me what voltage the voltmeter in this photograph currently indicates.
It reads 180 V
